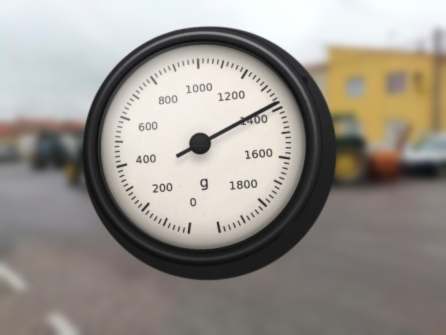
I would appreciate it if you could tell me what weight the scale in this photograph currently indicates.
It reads 1380 g
